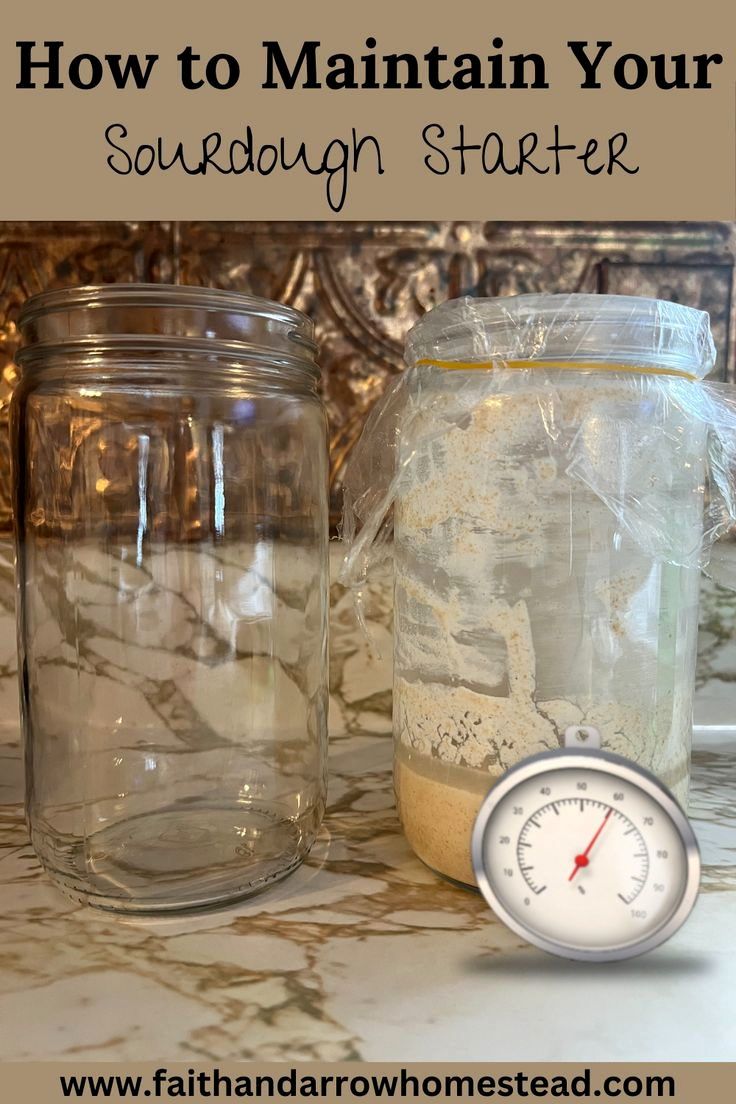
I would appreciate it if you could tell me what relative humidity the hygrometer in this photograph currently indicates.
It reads 60 %
